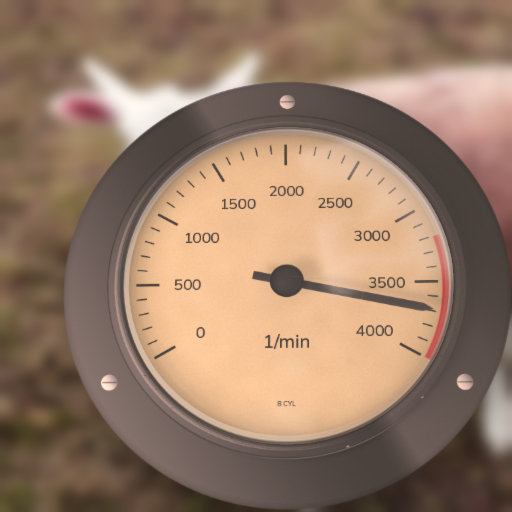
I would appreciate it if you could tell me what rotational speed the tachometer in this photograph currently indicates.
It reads 3700 rpm
